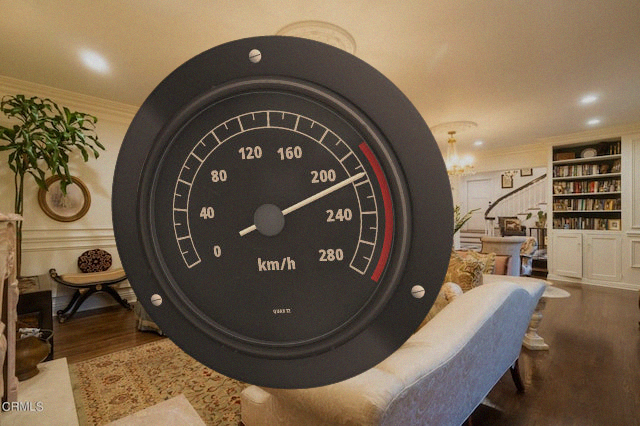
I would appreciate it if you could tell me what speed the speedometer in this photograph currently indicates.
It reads 215 km/h
